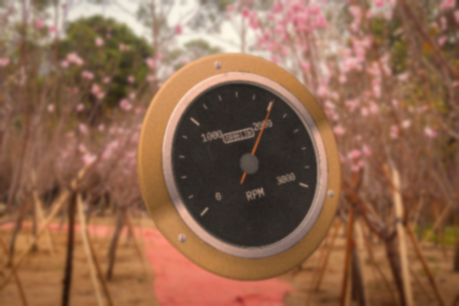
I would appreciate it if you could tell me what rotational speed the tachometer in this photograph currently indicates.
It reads 2000 rpm
